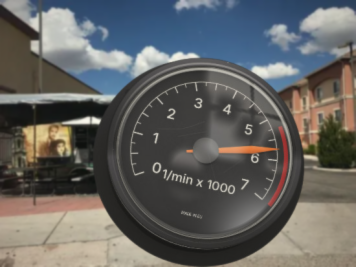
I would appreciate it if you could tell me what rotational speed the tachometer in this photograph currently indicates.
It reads 5750 rpm
